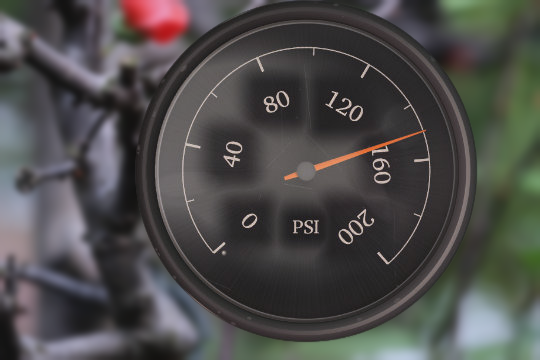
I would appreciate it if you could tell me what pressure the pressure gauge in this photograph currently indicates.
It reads 150 psi
